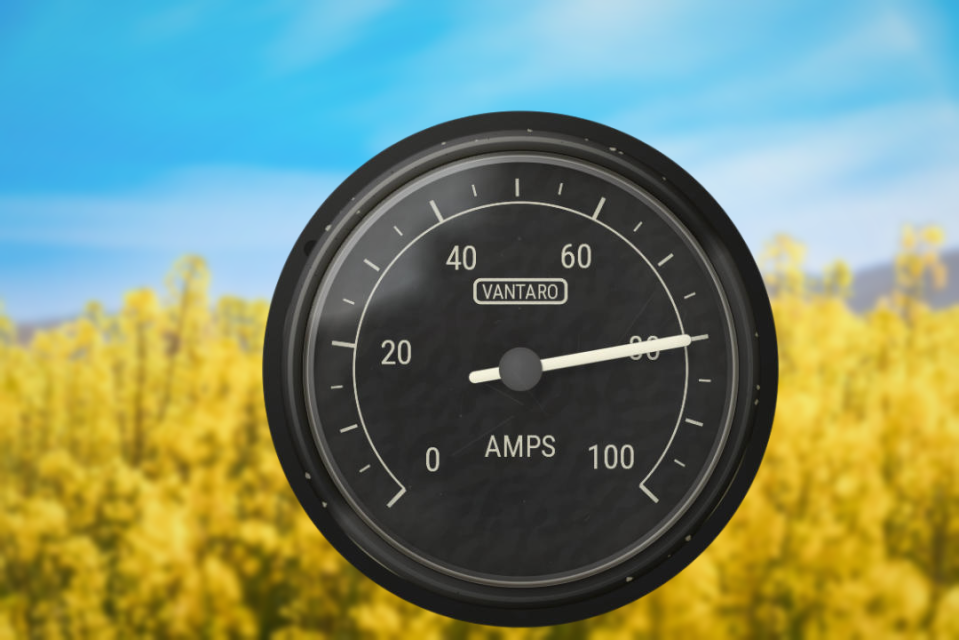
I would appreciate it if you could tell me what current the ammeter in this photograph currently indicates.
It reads 80 A
